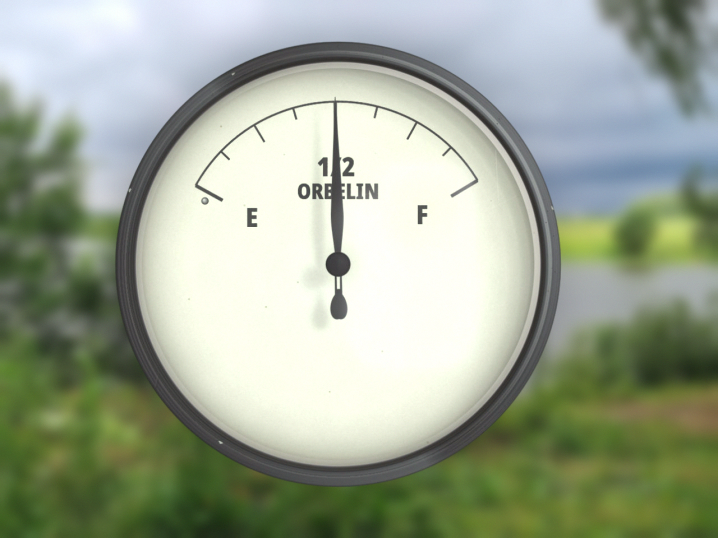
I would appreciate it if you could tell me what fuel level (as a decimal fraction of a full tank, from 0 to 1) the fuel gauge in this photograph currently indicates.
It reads 0.5
